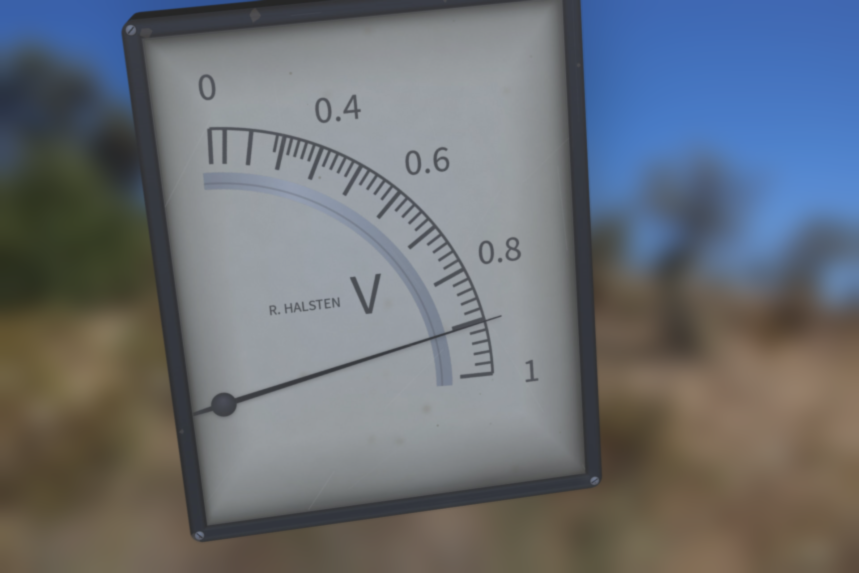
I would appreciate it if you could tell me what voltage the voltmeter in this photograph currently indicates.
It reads 0.9 V
